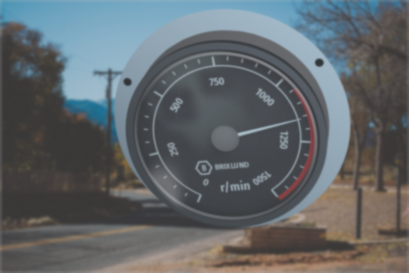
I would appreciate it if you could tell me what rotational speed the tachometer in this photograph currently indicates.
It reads 1150 rpm
